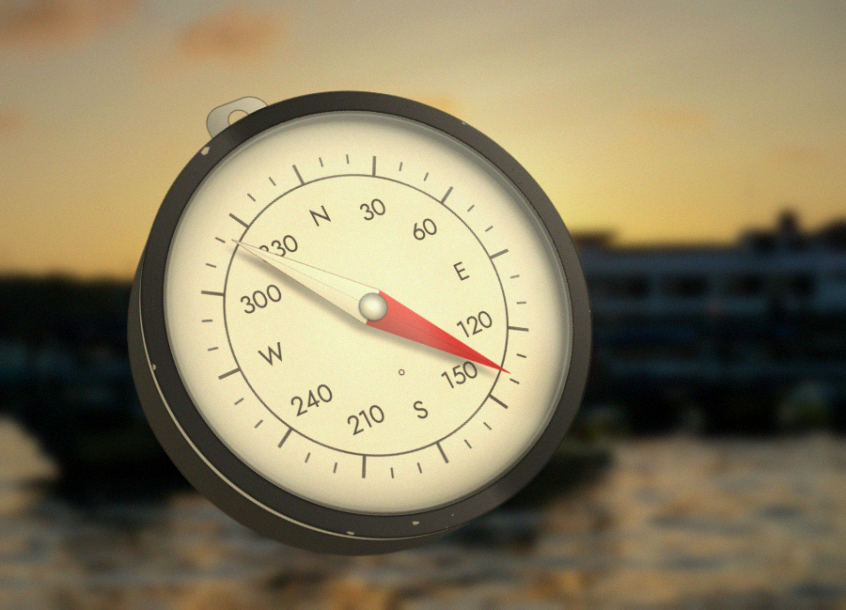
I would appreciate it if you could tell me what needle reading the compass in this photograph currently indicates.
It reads 140 °
